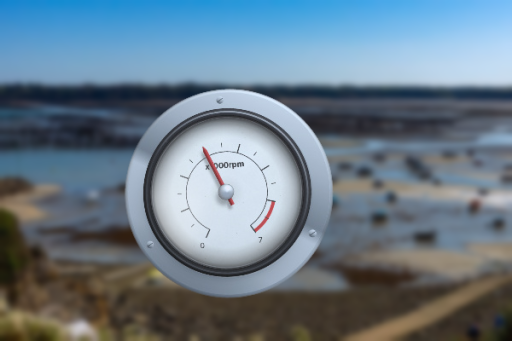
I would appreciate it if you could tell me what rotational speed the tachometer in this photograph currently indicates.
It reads 3000 rpm
